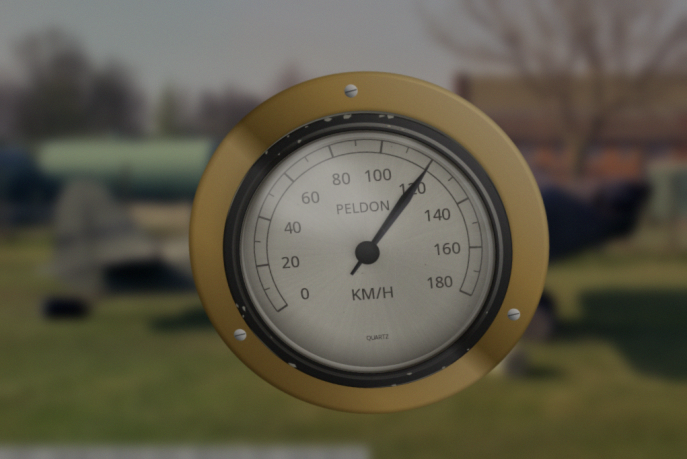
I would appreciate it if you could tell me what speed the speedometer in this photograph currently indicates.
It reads 120 km/h
